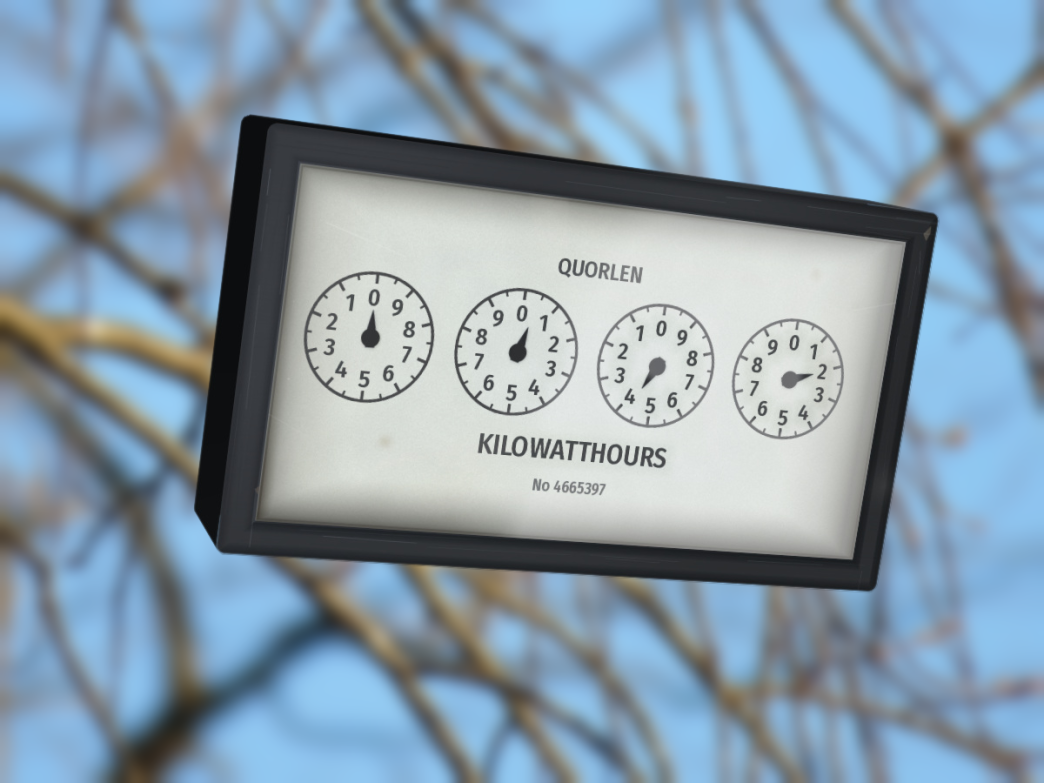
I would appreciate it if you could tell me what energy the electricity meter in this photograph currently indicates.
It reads 42 kWh
